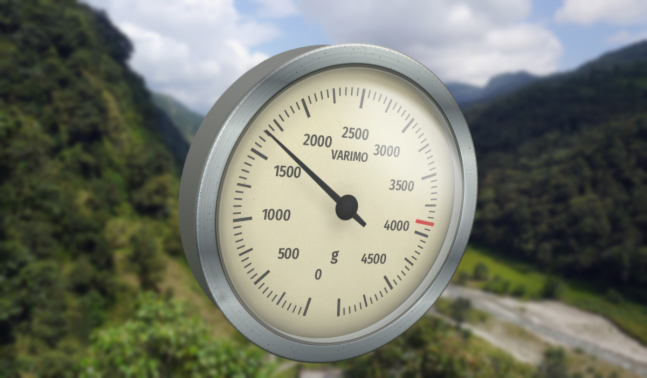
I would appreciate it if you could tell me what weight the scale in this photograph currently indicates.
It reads 1650 g
